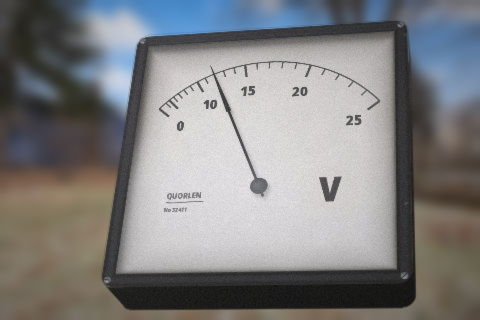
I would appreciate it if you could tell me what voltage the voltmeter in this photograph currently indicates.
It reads 12 V
